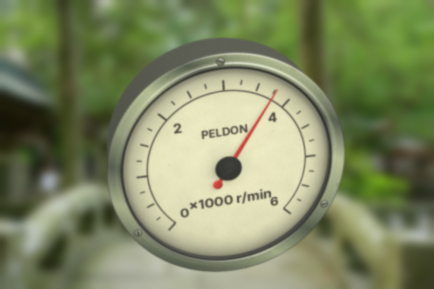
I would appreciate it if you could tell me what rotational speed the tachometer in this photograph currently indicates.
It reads 3750 rpm
